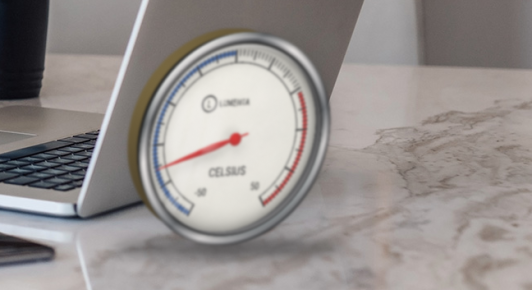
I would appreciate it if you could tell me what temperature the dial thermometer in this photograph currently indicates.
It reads -35 °C
